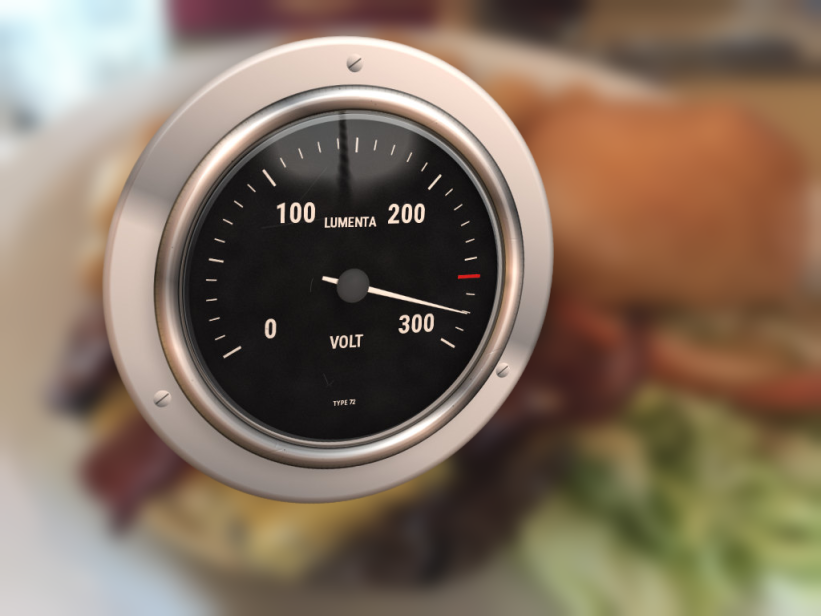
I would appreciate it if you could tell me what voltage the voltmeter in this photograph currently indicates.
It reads 280 V
